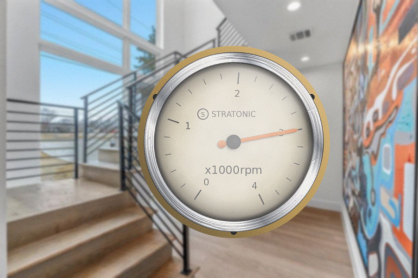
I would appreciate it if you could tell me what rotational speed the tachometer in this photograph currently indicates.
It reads 3000 rpm
